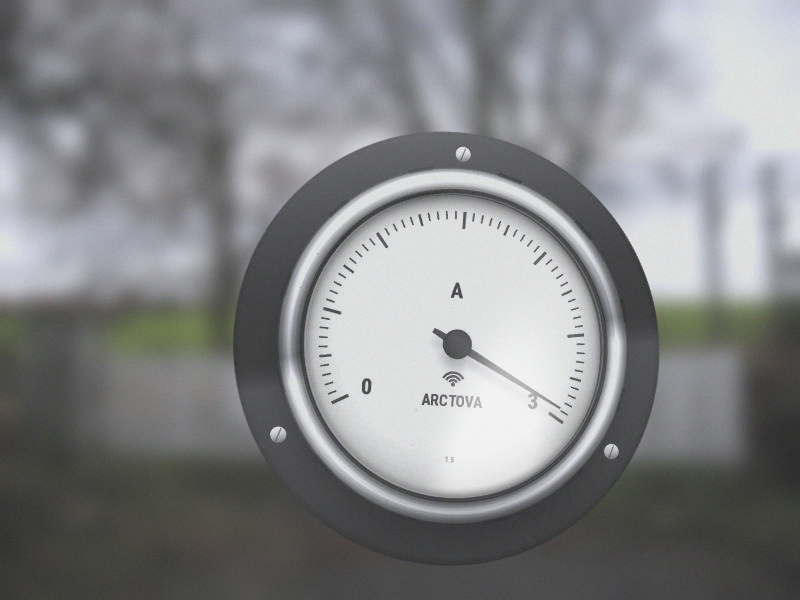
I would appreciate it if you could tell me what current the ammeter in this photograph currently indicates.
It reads 2.95 A
